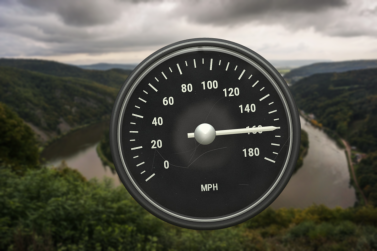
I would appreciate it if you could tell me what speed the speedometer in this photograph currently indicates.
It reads 160 mph
